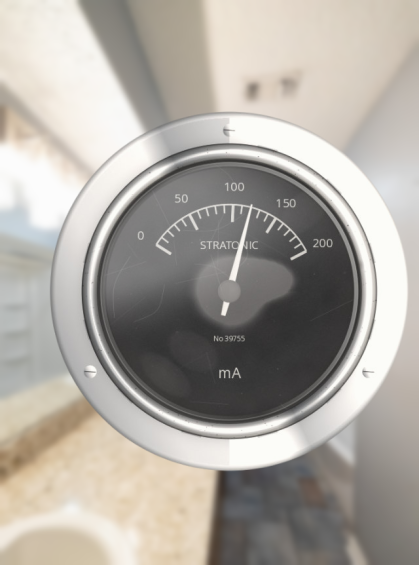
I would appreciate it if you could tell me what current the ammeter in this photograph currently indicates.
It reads 120 mA
